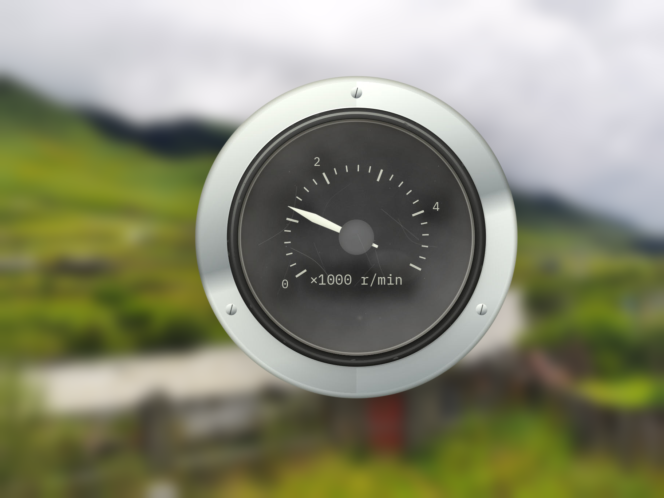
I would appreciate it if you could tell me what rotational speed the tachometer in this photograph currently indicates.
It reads 1200 rpm
